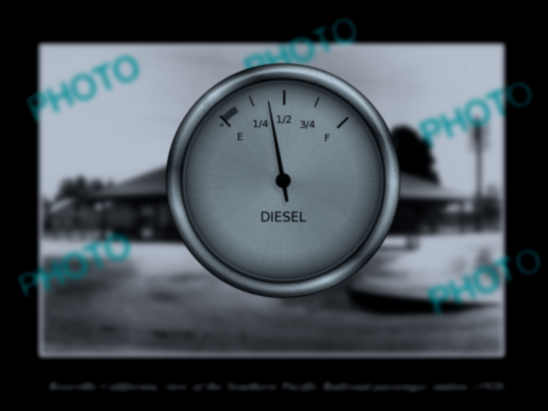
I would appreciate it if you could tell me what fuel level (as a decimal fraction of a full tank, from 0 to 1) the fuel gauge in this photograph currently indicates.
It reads 0.375
